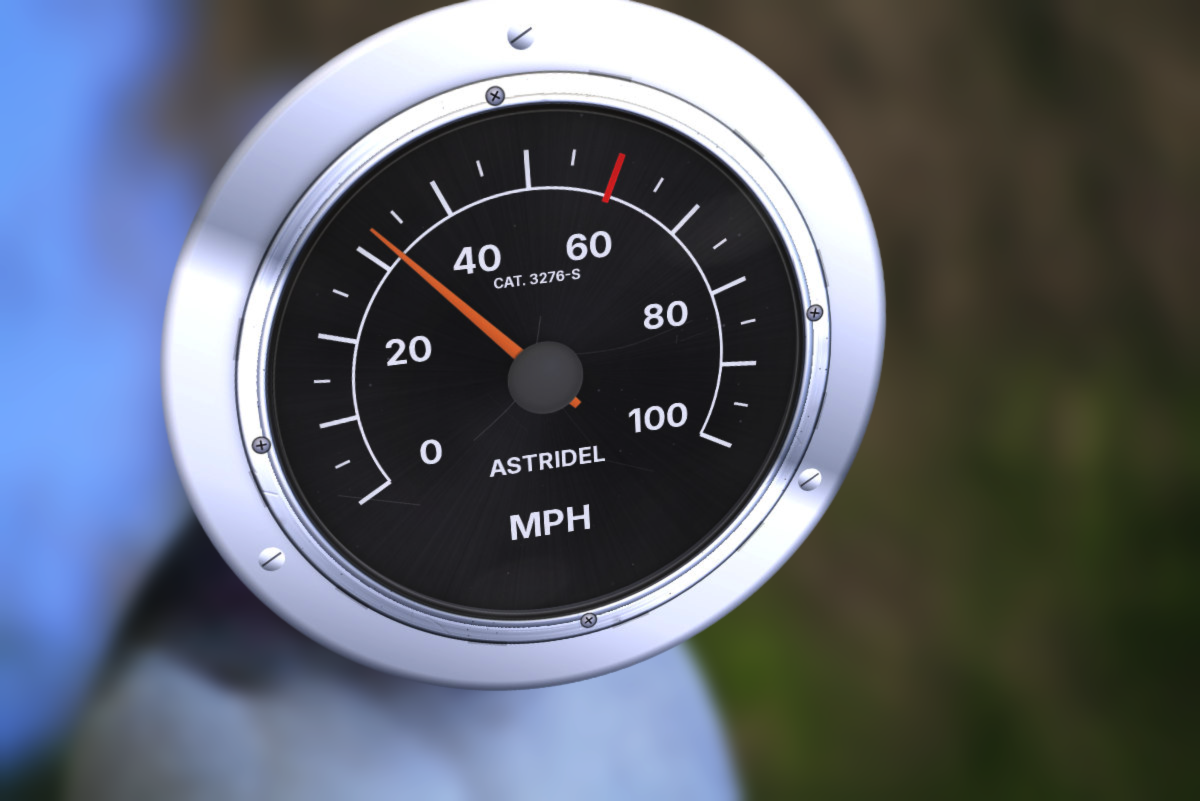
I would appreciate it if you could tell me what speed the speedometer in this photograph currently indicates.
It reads 32.5 mph
